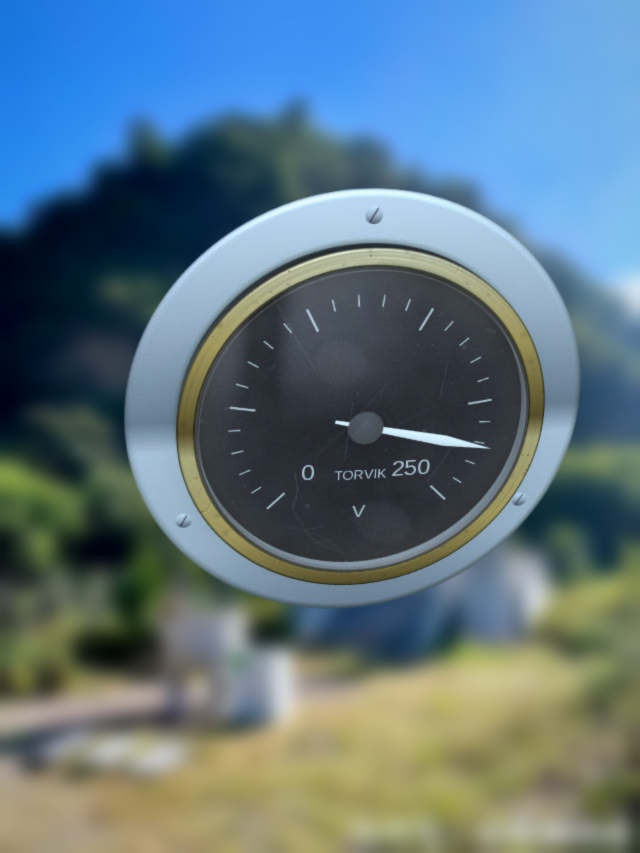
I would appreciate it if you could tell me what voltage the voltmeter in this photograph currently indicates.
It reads 220 V
